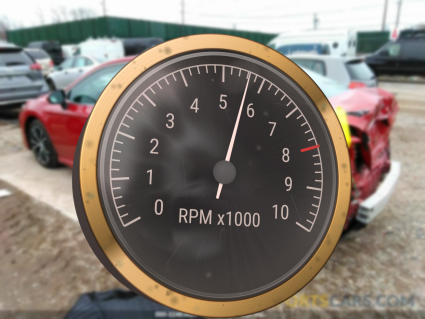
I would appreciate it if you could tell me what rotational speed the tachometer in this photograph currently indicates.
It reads 5600 rpm
